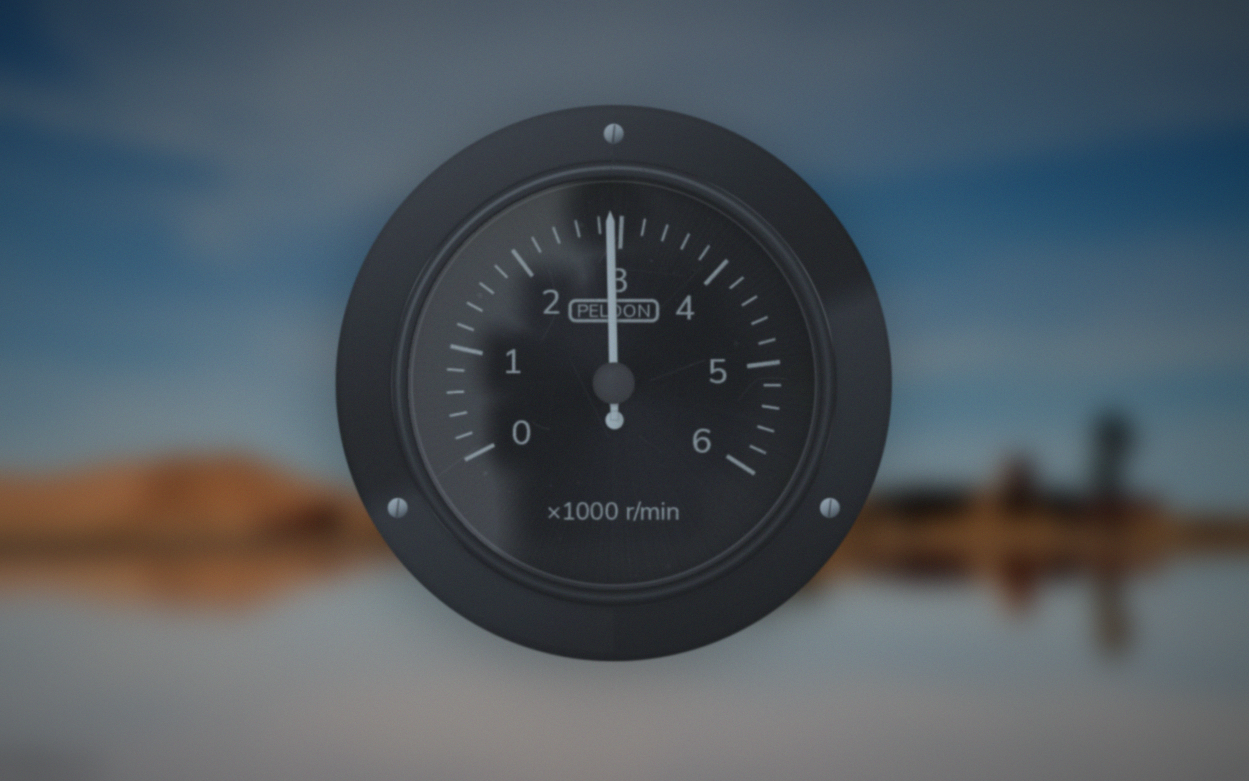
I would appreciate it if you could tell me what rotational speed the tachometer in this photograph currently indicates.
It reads 2900 rpm
